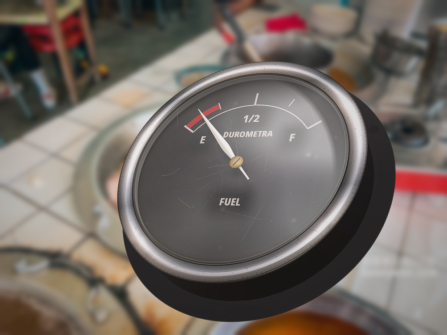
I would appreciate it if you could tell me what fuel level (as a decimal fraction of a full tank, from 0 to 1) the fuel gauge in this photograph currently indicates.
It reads 0.125
